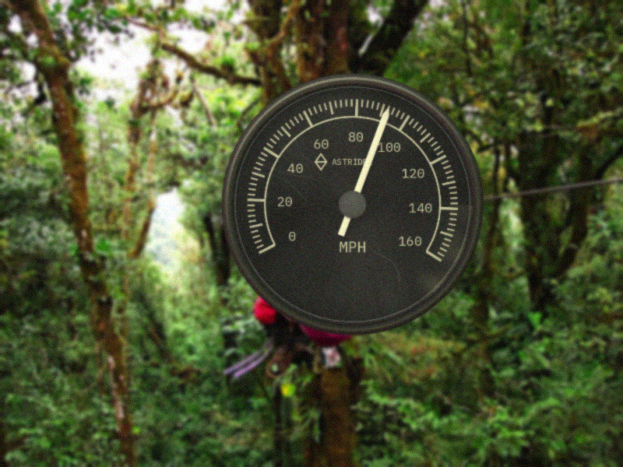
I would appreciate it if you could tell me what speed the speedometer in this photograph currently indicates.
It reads 92 mph
